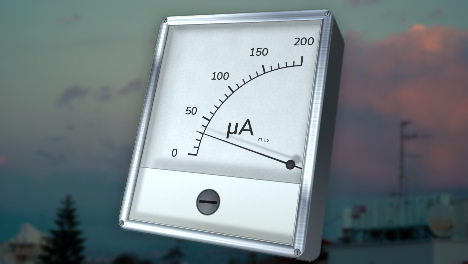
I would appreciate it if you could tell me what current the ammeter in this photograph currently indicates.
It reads 30 µA
